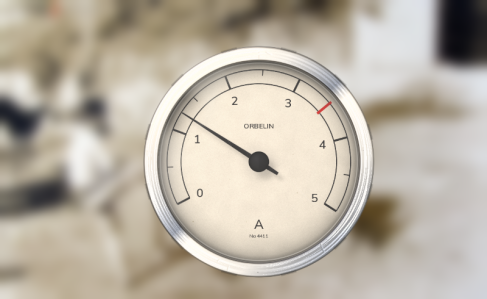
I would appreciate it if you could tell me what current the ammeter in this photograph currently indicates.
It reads 1.25 A
